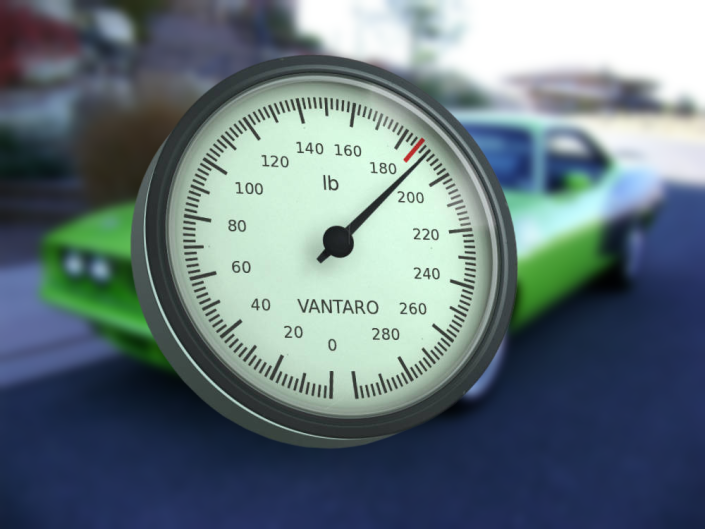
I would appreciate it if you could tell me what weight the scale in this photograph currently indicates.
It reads 190 lb
